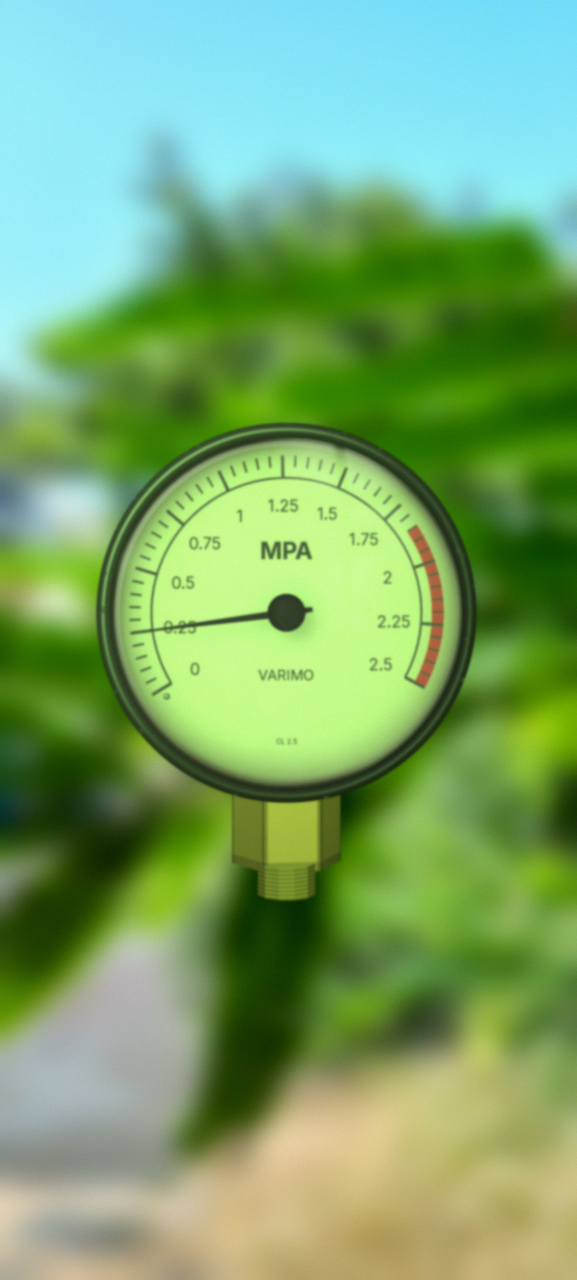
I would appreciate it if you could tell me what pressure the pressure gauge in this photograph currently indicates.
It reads 0.25 MPa
